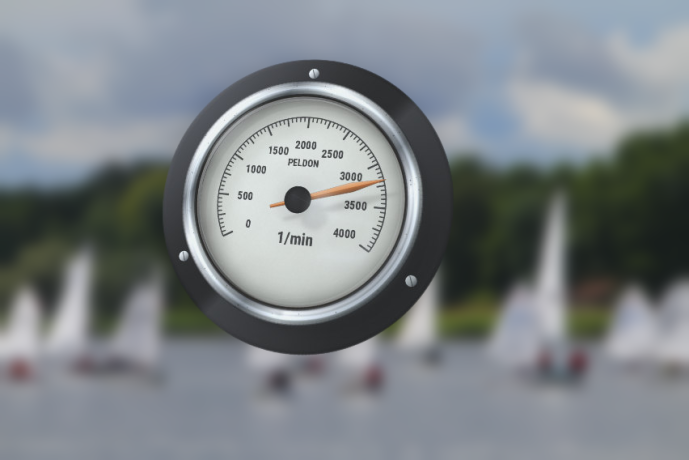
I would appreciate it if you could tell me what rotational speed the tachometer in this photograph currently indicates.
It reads 3200 rpm
